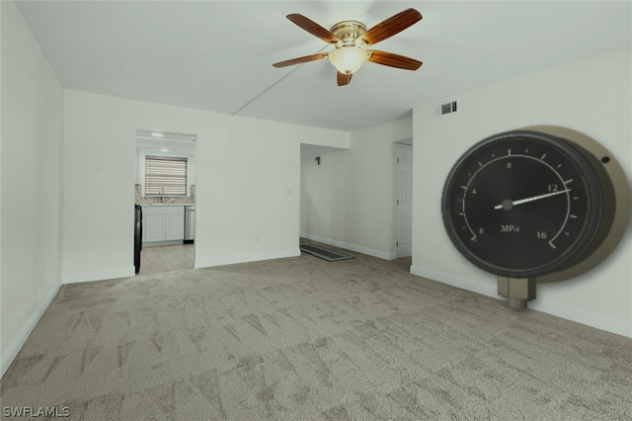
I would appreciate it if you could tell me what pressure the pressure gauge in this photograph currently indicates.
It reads 12.5 MPa
